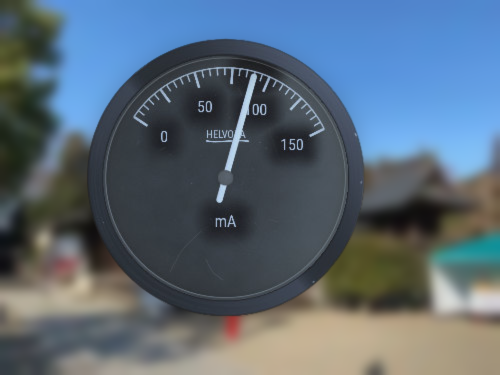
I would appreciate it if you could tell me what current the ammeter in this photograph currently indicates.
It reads 90 mA
